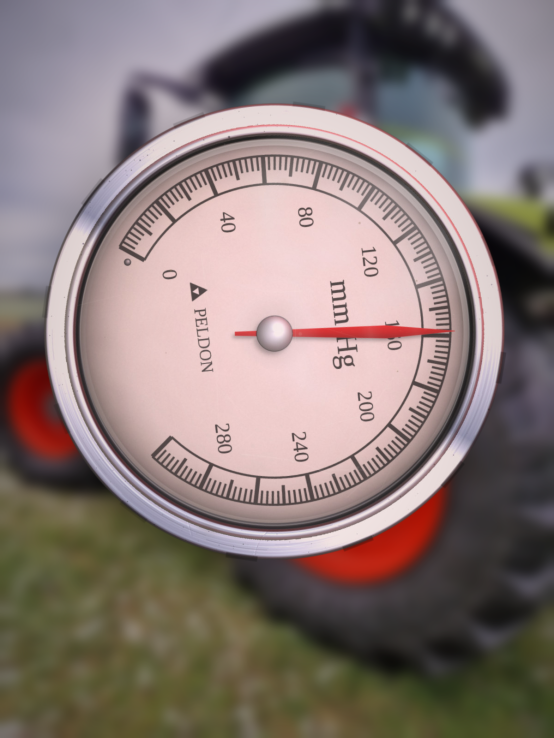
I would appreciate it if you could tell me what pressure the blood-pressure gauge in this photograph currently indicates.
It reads 158 mmHg
